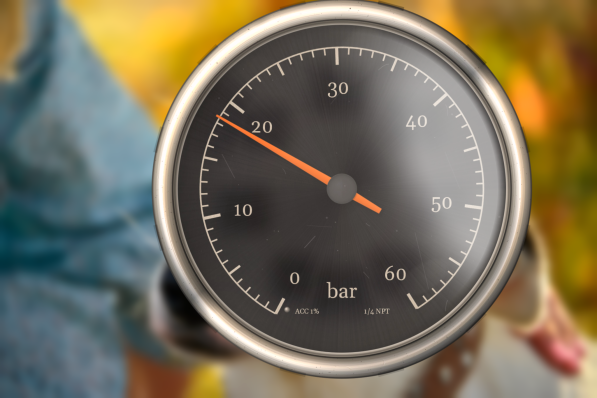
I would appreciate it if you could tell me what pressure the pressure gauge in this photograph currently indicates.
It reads 18.5 bar
